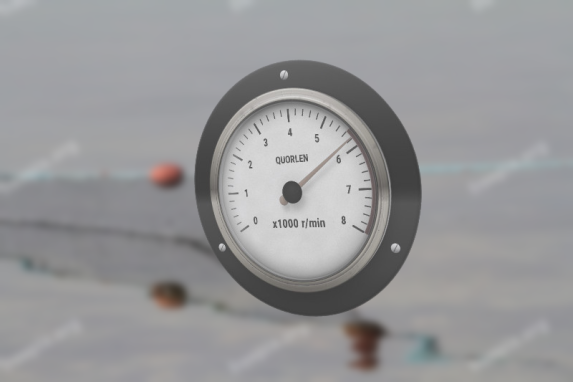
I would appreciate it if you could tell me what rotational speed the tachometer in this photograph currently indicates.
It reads 5800 rpm
